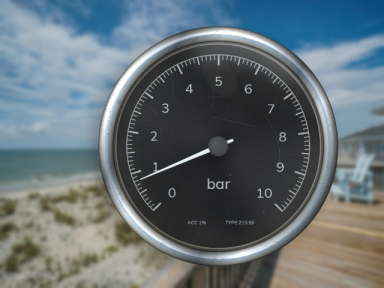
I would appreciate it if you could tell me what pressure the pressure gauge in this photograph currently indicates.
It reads 0.8 bar
